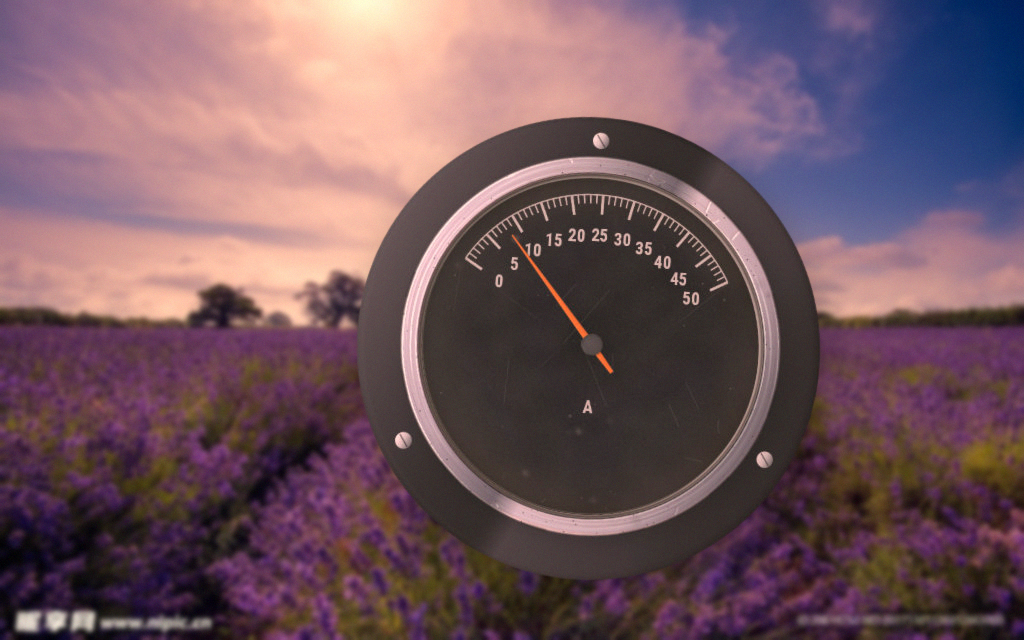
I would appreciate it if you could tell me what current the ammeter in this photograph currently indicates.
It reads 8 A
